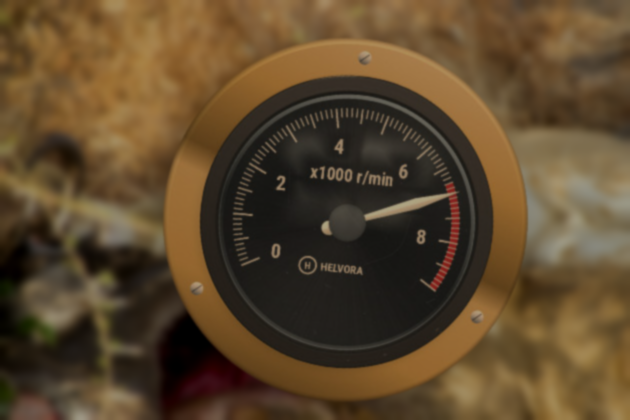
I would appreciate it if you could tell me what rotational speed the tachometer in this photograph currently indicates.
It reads 7000 rpm
